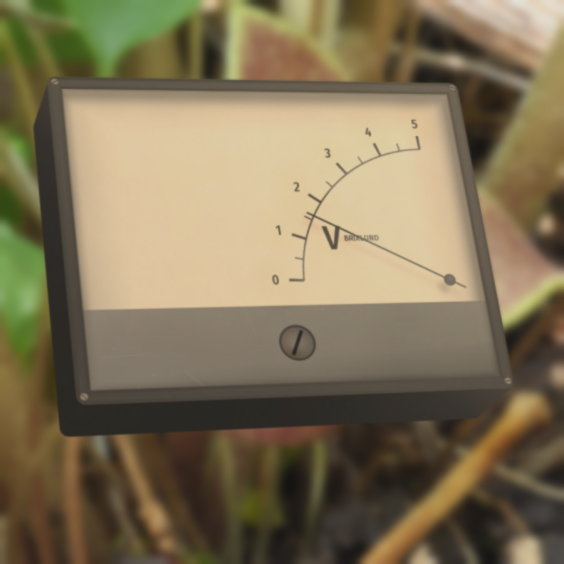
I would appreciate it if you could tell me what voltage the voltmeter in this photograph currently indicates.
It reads 1.5 V
